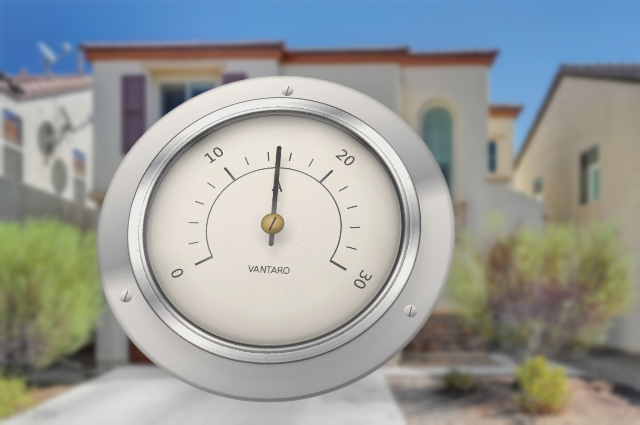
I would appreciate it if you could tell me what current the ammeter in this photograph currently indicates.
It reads 15 A
